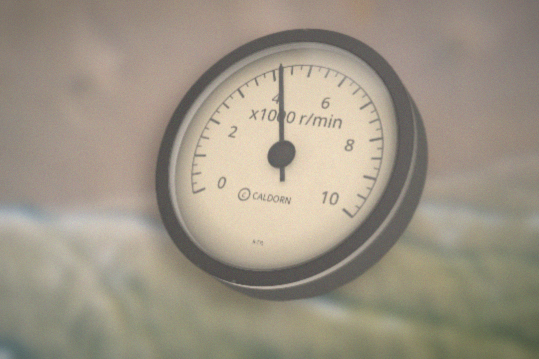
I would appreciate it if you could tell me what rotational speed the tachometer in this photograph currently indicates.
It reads 4250 rpm
